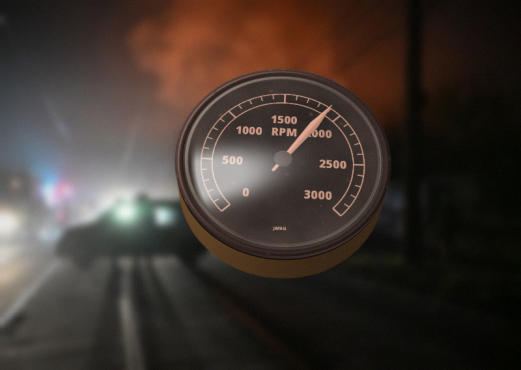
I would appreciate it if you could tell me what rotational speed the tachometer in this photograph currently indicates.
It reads 1900 rpm
